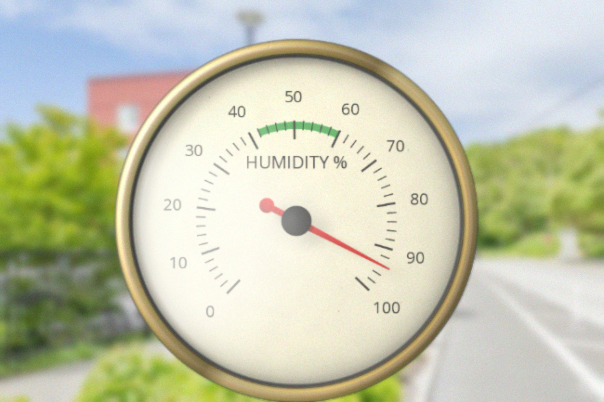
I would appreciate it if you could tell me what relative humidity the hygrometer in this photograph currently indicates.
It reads 94 %
